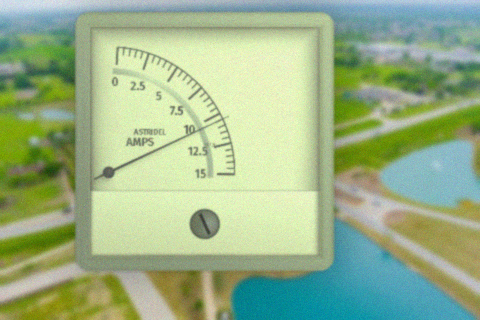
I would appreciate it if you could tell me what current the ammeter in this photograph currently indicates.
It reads 10.5 A
